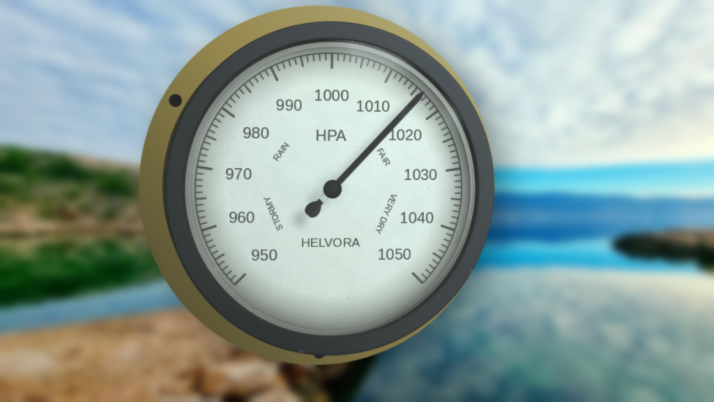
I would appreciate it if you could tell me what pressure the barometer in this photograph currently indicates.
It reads 1016 hPa
